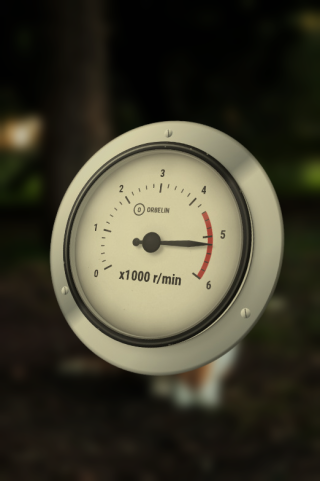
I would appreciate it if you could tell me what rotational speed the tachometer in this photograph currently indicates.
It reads 5200 rpm
